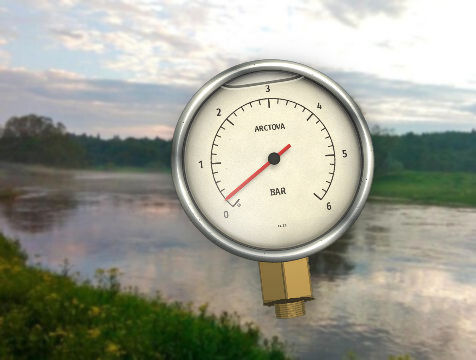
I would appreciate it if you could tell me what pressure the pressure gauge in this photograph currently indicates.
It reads 0.2 bar
